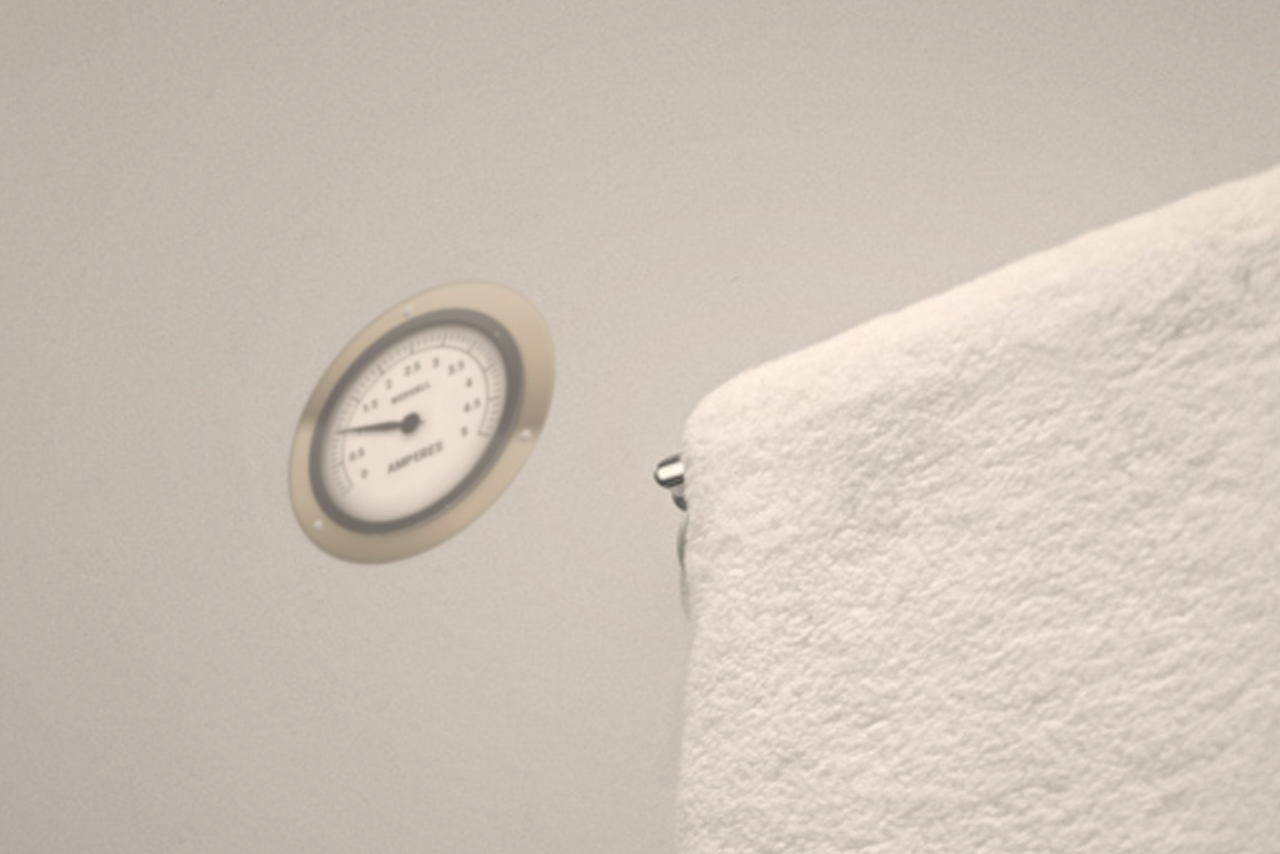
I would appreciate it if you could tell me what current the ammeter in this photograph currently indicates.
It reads 1 A
